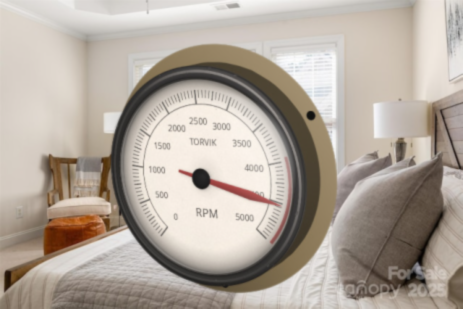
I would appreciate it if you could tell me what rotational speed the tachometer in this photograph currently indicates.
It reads 4500 rpm
